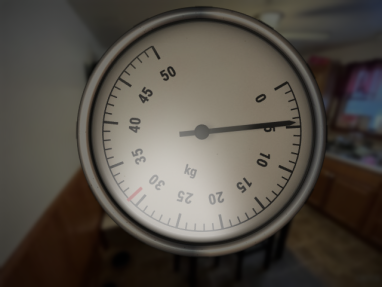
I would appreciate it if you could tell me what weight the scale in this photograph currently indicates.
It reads 4.5 kg
